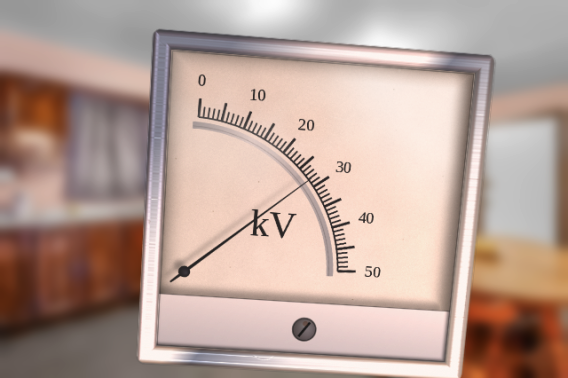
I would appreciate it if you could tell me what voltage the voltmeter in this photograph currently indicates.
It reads 28 kV
